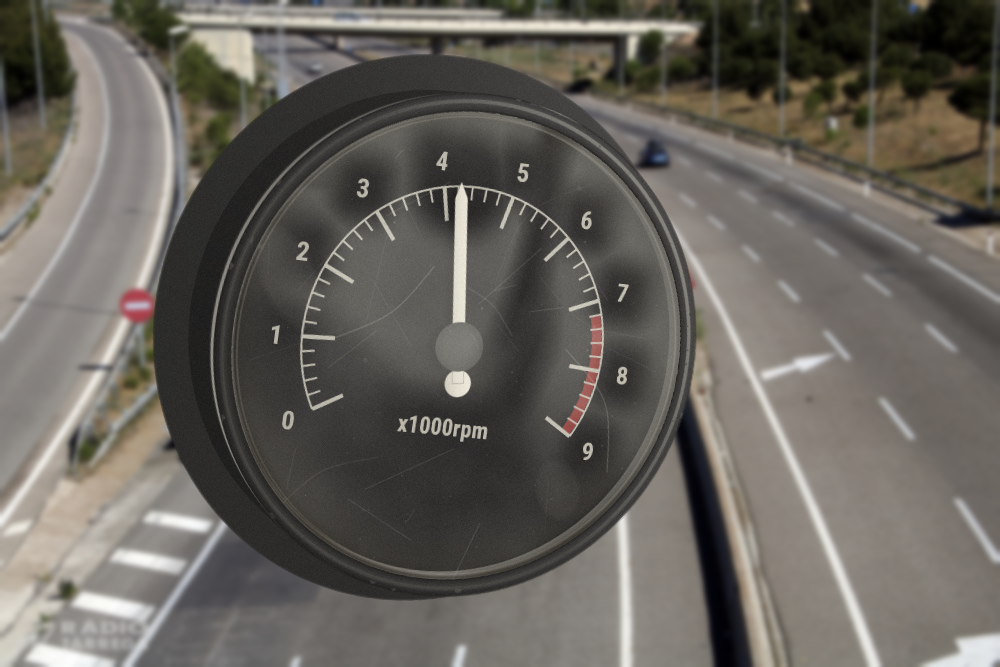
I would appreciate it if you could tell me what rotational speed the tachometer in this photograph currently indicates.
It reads 4200 rpm
